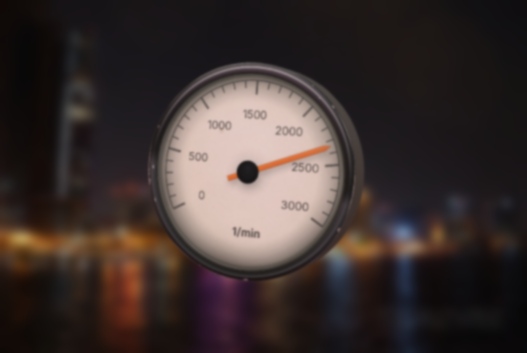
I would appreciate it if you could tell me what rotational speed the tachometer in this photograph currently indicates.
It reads 2350 rpm
